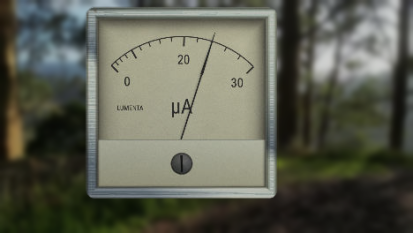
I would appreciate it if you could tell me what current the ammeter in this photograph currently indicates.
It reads 24 µA
